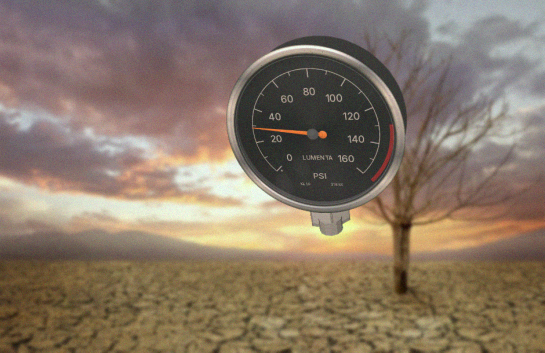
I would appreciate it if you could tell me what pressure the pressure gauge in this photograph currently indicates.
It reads 30 psi
